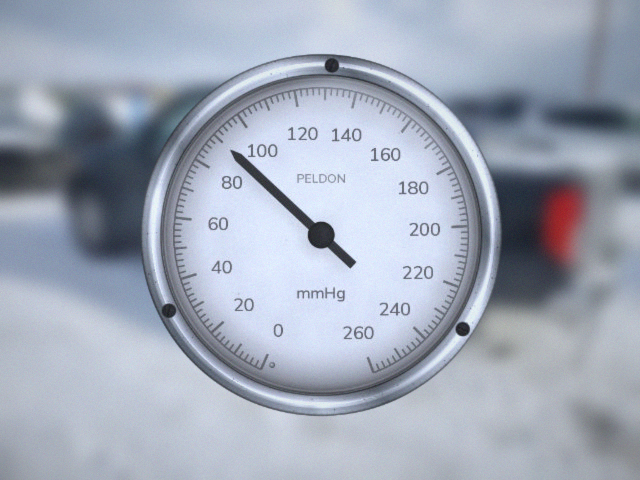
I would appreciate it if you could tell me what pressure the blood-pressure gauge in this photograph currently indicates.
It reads 90 mmHg
